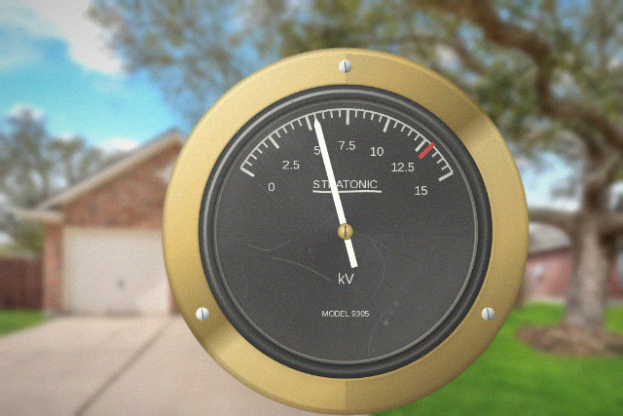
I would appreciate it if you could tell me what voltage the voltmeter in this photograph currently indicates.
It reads 5.5 kV
